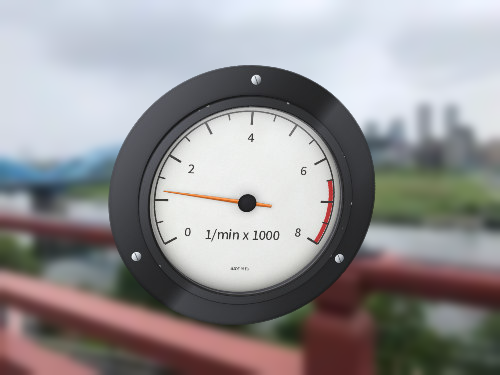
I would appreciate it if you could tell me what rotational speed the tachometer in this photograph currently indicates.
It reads 1250 rpm
